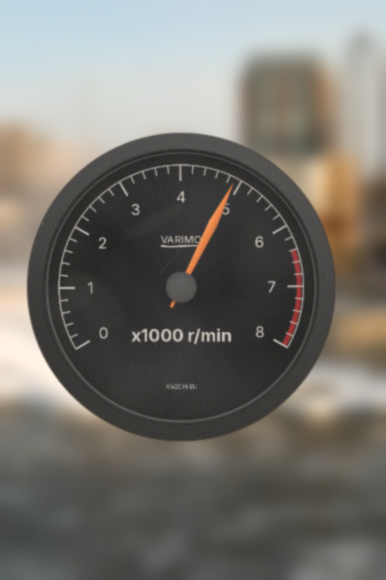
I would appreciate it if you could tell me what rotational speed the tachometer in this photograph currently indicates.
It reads 4900 rpm
